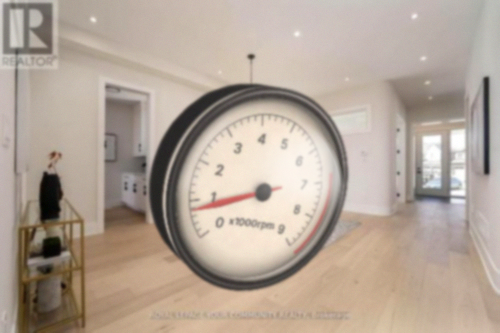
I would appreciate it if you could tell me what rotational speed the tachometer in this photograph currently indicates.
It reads 800 rpm
